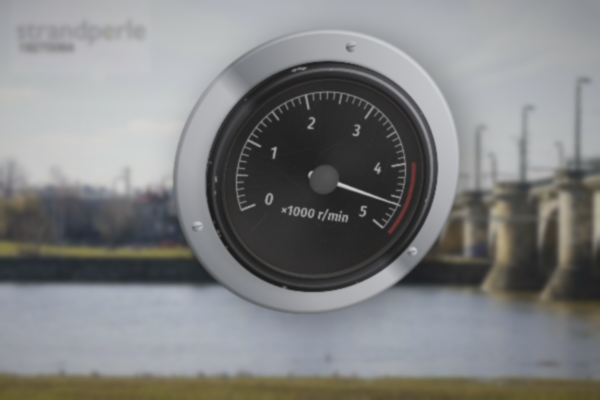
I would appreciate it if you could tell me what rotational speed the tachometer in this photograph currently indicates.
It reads 4600 rpm
